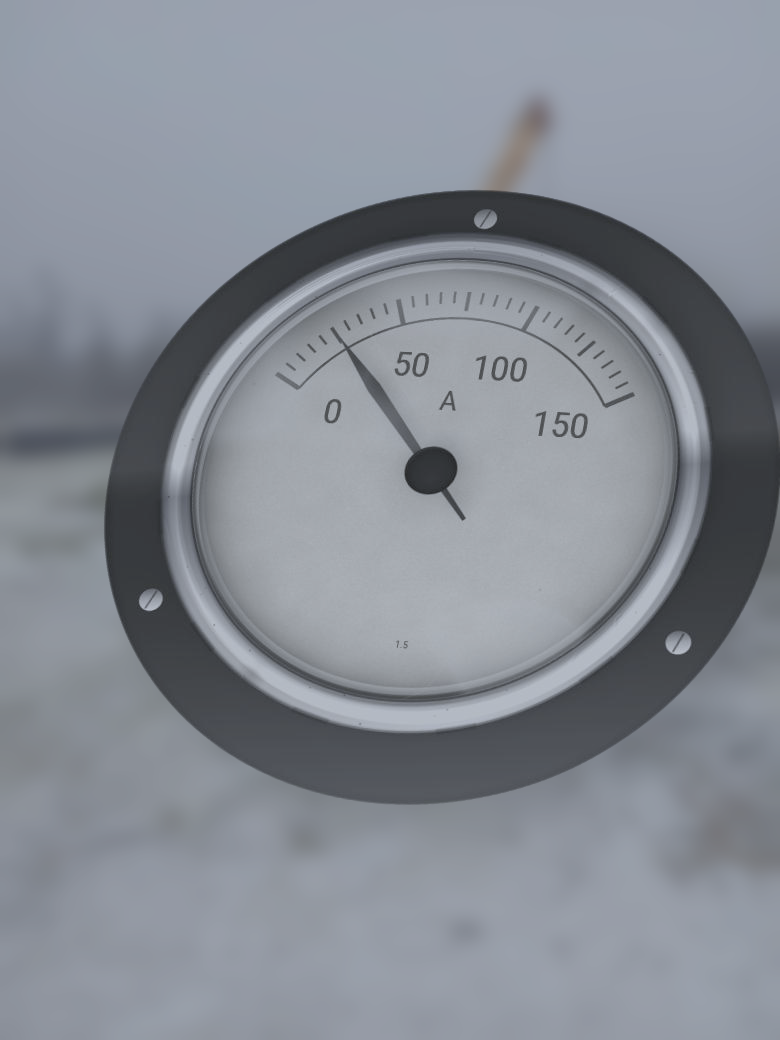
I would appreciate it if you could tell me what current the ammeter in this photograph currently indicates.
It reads 25 A
